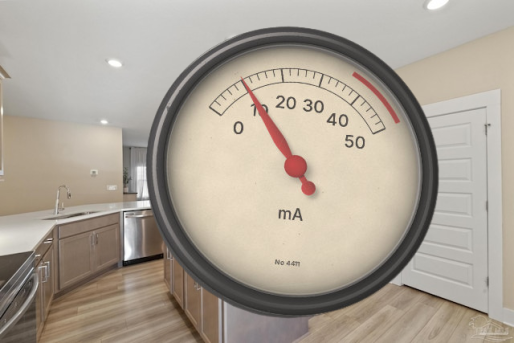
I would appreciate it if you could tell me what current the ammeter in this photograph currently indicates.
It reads 10 mA
